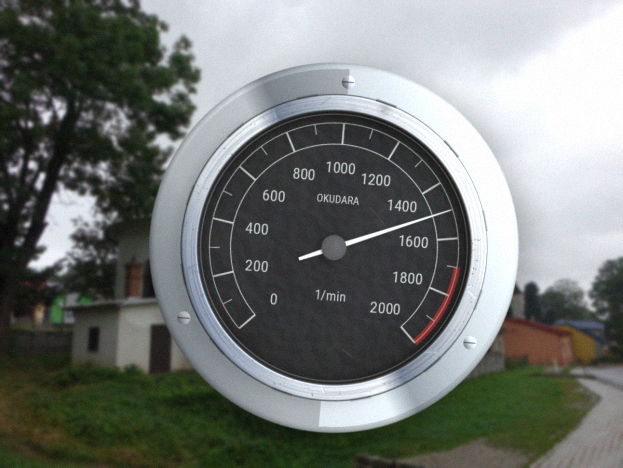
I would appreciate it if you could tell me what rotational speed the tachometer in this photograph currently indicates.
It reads 1500 rpm
